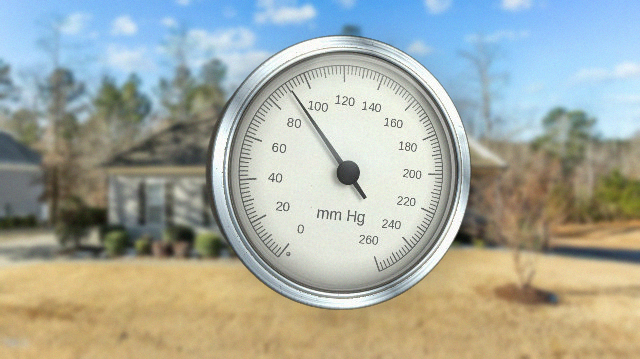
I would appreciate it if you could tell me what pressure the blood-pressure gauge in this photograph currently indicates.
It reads 90 mmHg
